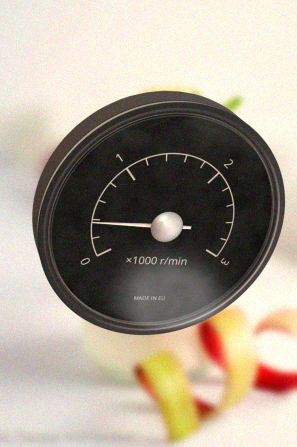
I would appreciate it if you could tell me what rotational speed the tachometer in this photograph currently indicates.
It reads 400 rpm
